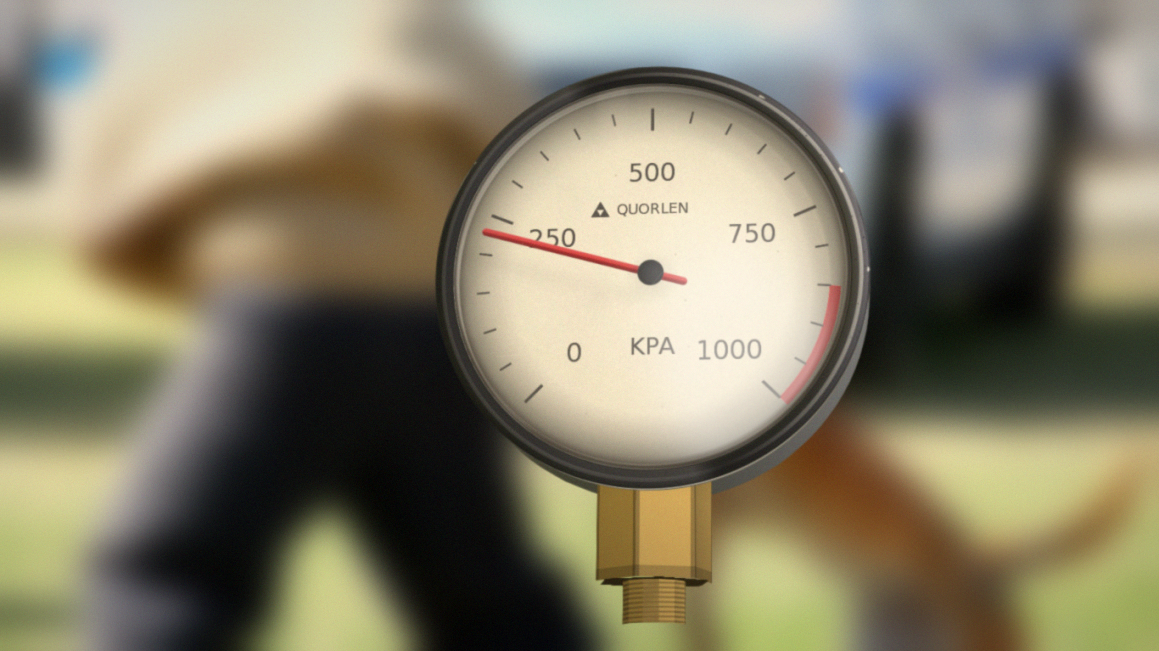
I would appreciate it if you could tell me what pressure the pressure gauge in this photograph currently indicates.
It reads 225 kPa
